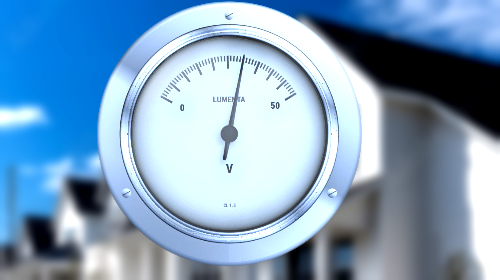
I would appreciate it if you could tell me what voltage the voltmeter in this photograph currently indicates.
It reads 30 V
